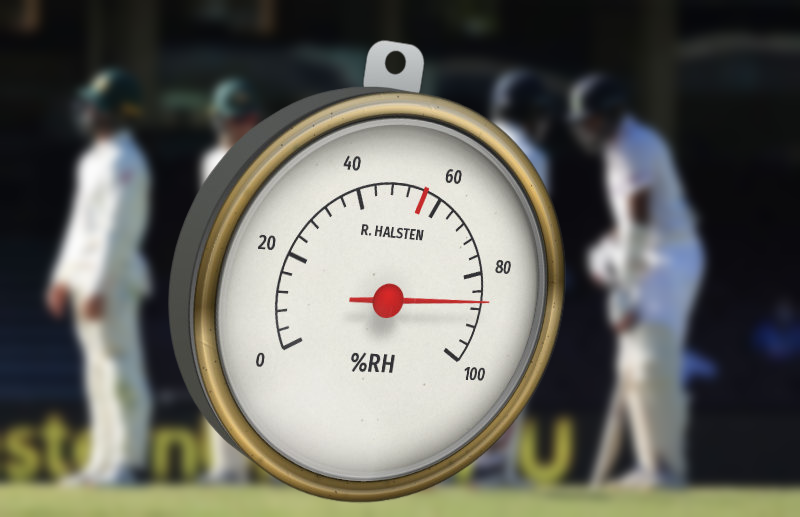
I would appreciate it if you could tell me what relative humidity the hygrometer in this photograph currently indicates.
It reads 86 %
